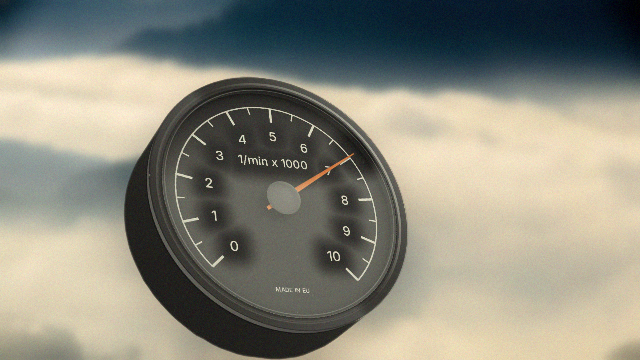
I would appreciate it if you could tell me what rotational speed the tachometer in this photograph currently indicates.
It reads 7000 rpm
